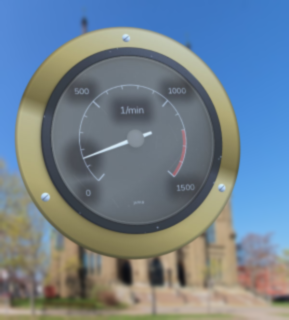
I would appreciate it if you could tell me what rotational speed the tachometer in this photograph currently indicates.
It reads 150 rpm
